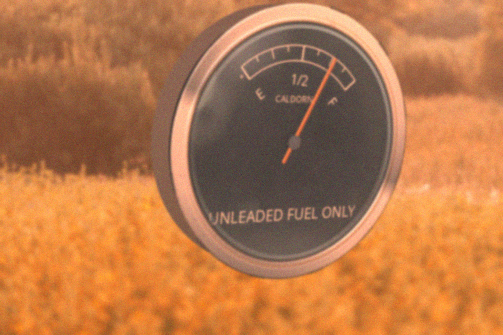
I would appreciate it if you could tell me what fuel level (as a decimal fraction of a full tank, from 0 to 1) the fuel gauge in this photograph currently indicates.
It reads 0.75
